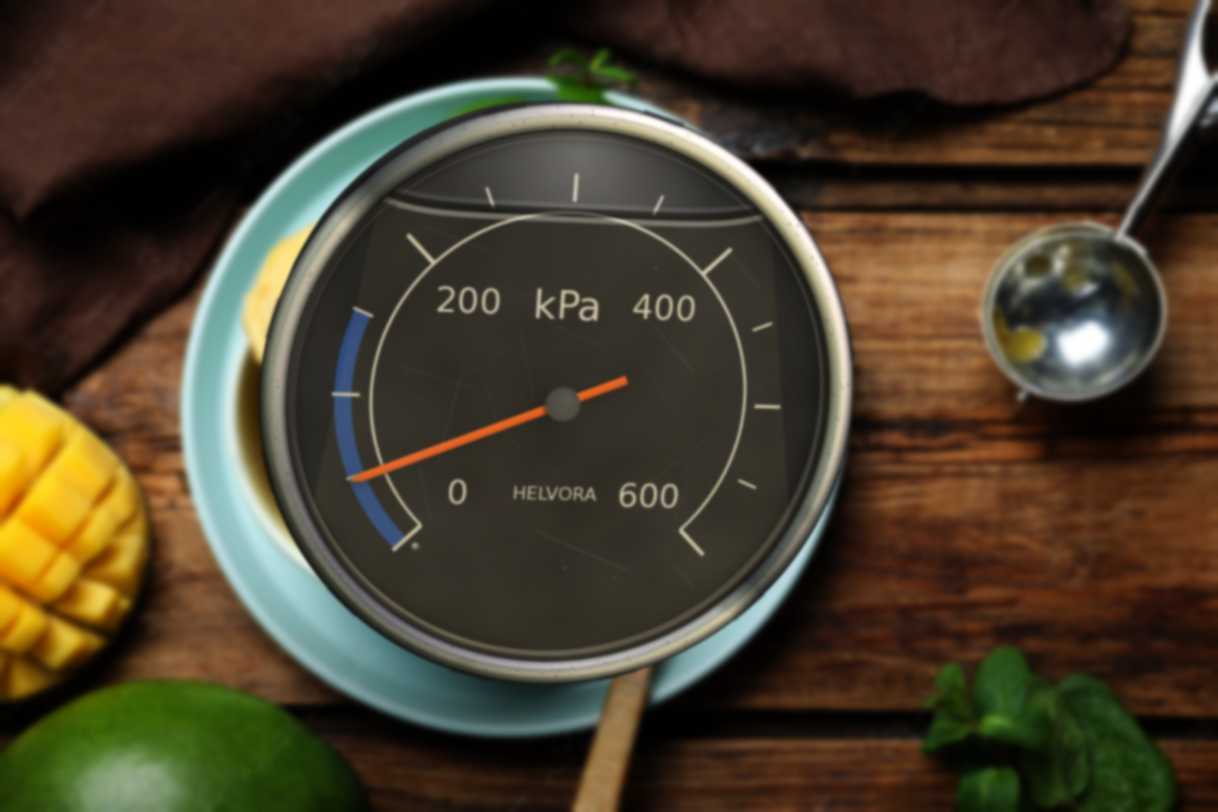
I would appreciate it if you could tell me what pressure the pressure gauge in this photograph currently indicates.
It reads 50 kPa
